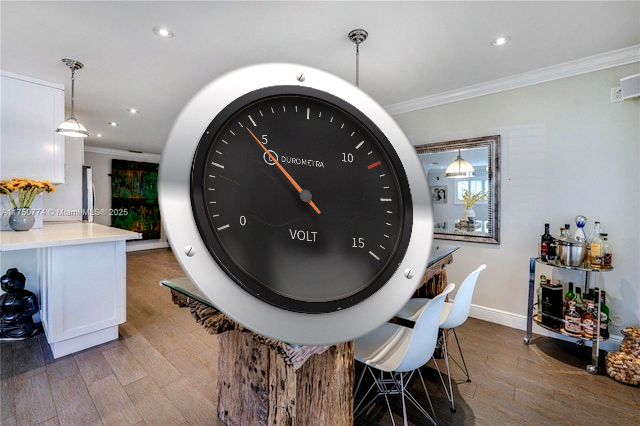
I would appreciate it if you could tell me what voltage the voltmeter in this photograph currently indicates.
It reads 4.5 V
